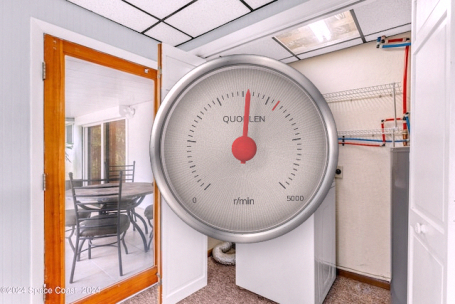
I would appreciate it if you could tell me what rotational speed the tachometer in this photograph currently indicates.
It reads 2600 rpm
